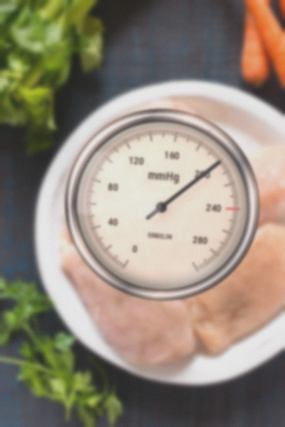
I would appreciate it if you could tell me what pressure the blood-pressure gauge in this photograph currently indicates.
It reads 200 mmHg
